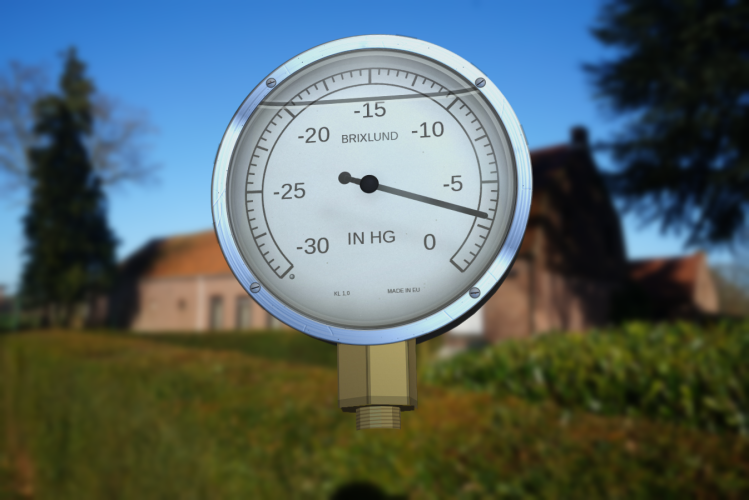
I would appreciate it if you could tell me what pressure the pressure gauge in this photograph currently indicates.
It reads -3 inHg
